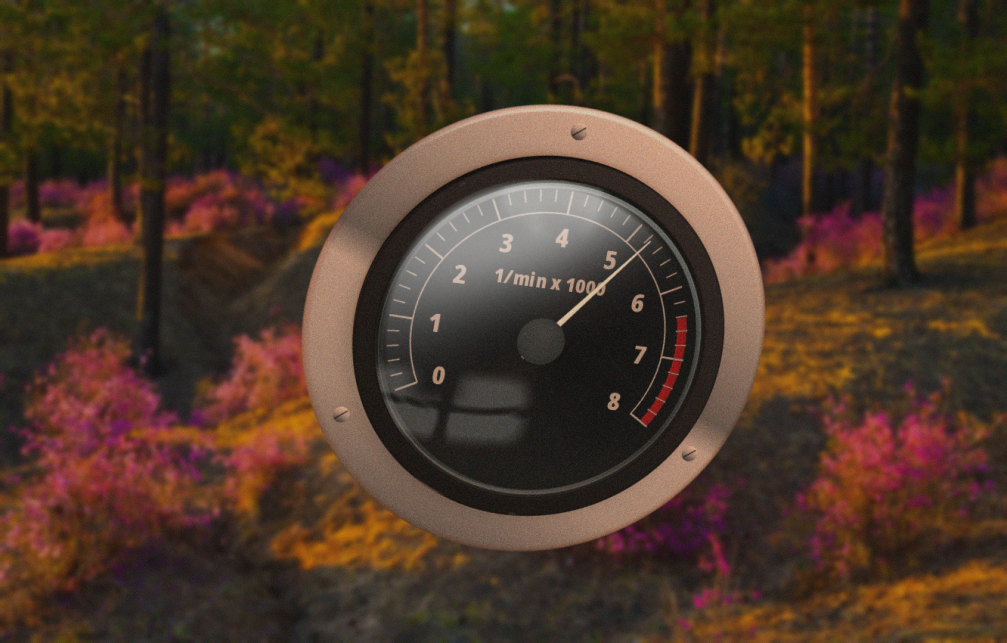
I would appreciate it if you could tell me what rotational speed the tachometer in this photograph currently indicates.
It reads 5200 rpm
